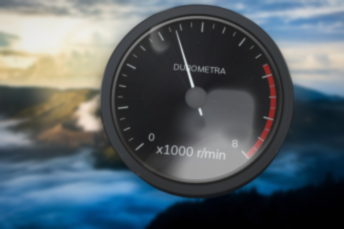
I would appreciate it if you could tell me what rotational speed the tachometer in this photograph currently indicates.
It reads 3375 rpm
